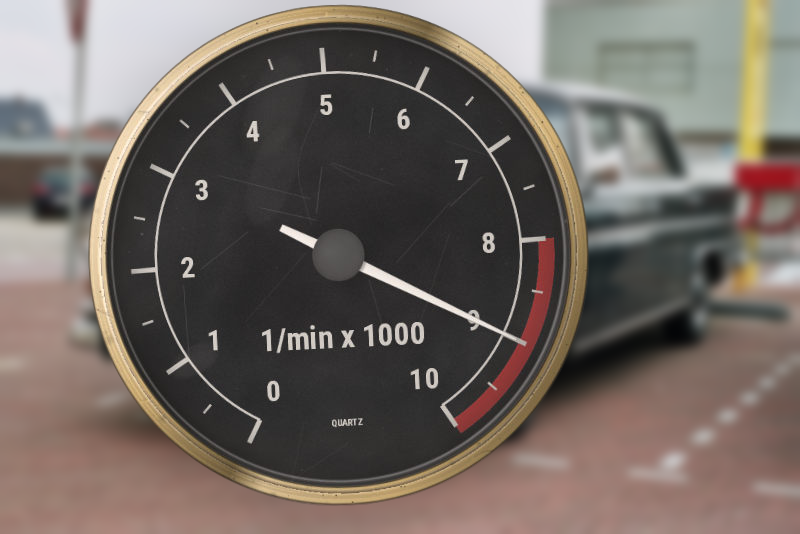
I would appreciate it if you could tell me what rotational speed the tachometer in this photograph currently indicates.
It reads 9000 rpm
